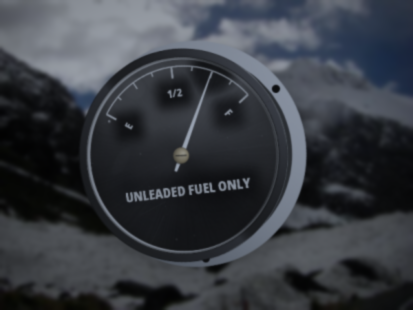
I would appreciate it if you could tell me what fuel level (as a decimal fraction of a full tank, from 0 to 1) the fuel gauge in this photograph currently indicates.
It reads 0.75
